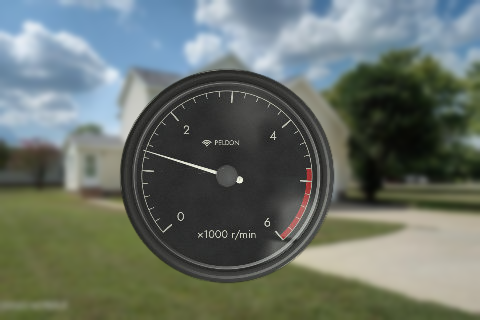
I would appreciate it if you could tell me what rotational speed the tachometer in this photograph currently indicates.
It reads 1300 rpm
